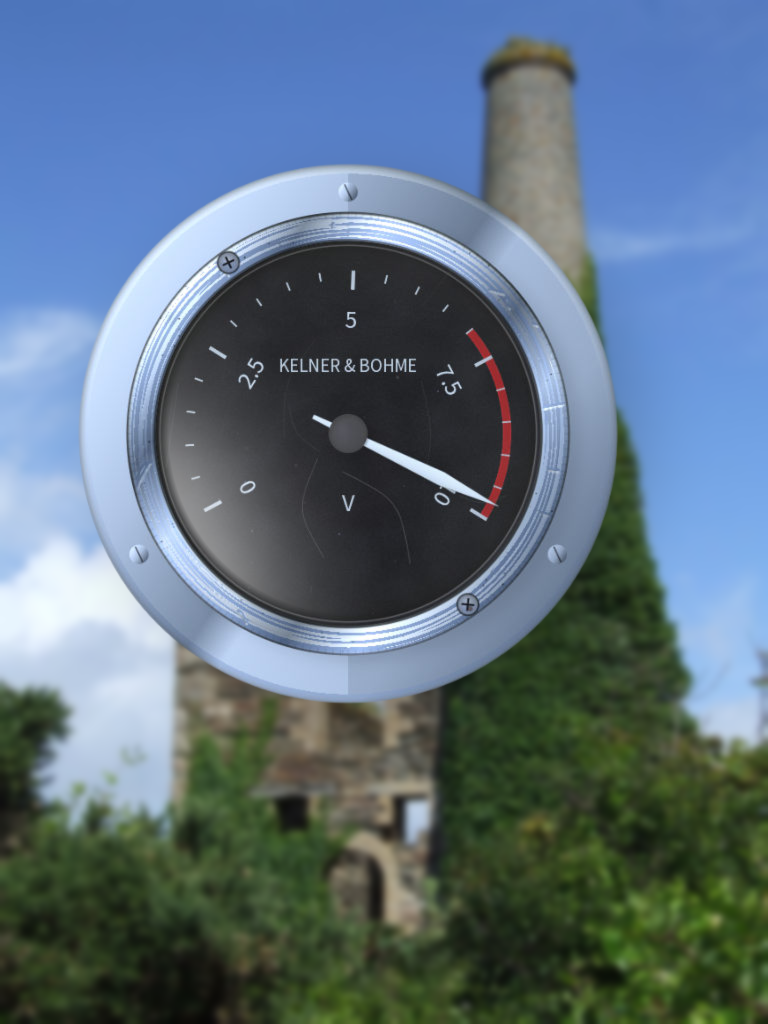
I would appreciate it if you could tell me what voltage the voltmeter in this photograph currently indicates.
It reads 9.75 V
